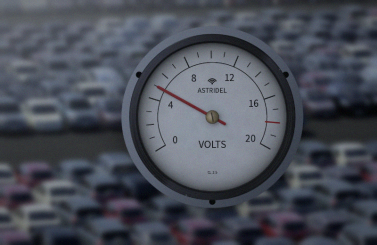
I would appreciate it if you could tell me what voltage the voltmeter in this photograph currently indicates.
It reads 5 V
